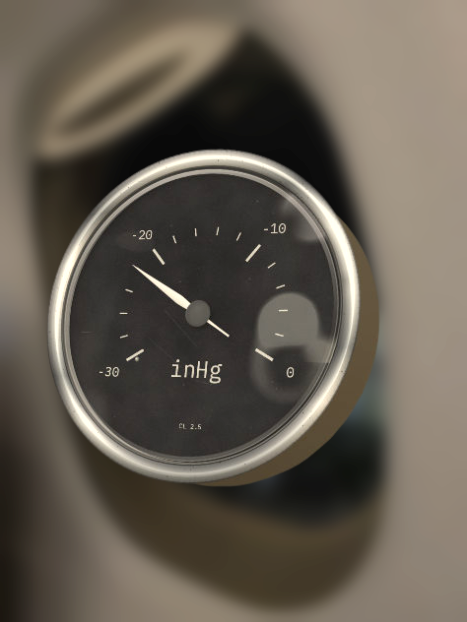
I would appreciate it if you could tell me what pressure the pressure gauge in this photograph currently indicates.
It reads -22 inHg
